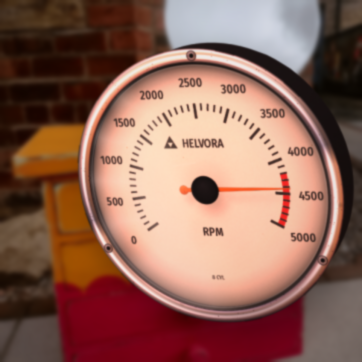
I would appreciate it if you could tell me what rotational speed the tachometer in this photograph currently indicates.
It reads 4400 rpm
